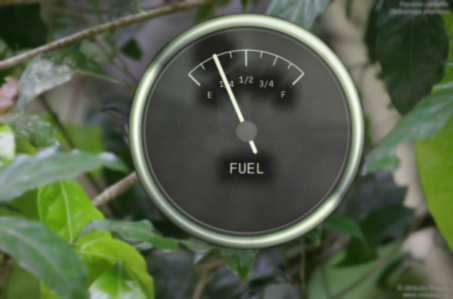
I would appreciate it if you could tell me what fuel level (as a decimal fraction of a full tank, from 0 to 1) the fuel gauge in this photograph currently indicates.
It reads 0.25
